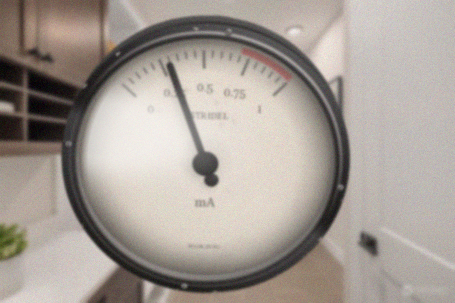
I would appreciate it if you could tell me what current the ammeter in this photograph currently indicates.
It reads 0.3 mA
